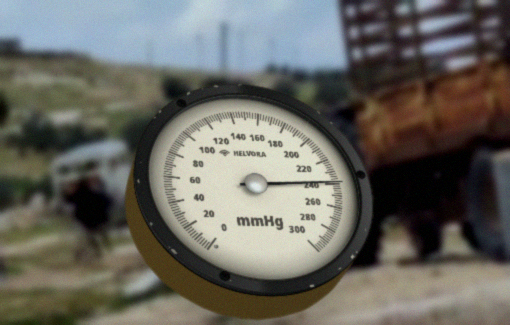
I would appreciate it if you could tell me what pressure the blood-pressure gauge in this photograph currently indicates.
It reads 240 mmHg
